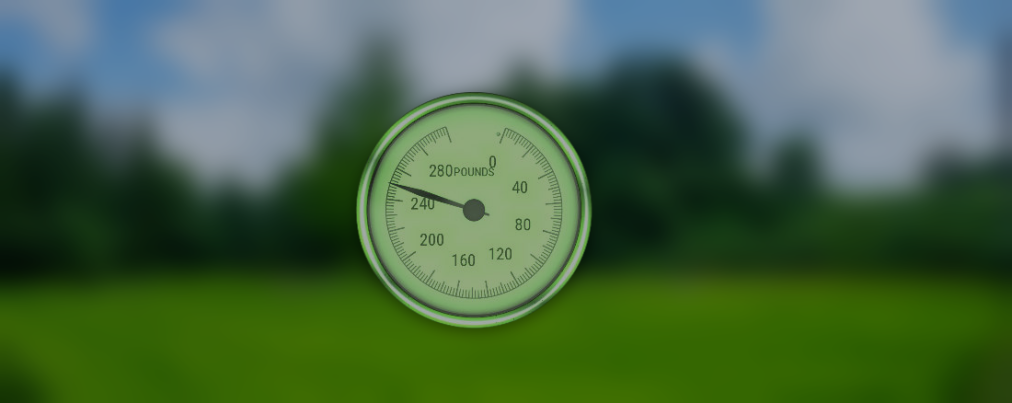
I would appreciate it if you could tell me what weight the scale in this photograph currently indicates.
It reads 250 lb
